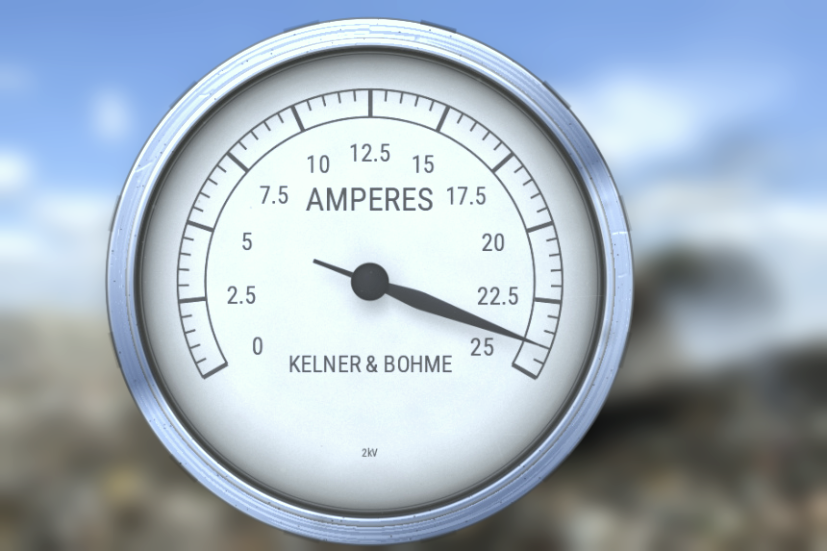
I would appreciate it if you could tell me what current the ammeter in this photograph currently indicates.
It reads 24 A
